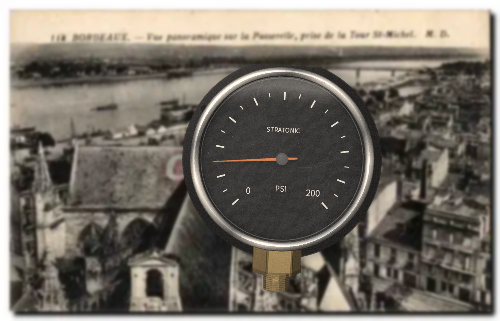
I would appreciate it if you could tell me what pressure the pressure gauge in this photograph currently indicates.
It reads 30 psi
